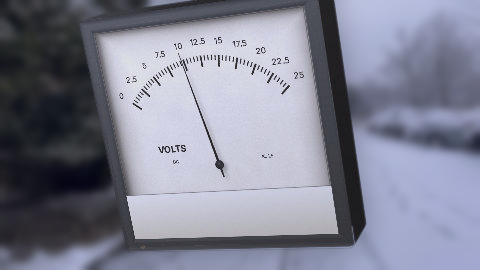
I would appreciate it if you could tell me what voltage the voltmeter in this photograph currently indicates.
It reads 10 V
